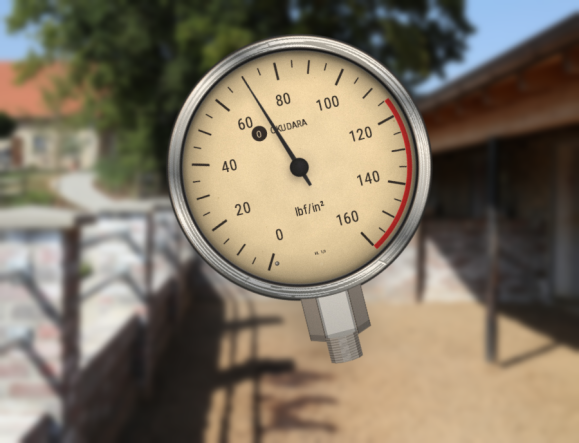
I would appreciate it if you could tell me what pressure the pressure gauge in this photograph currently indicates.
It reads 70 psi
